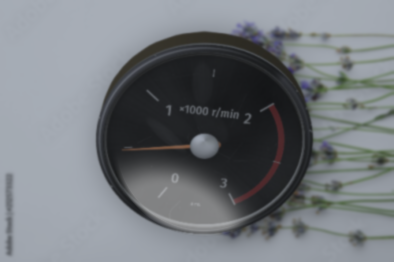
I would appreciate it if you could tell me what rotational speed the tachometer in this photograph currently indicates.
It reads 500 rpm
